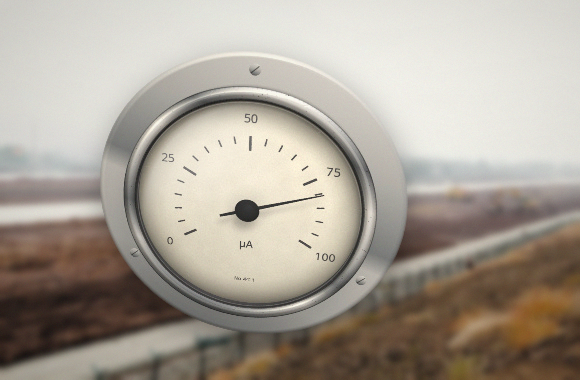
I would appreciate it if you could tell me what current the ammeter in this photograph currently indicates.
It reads 80 µA
